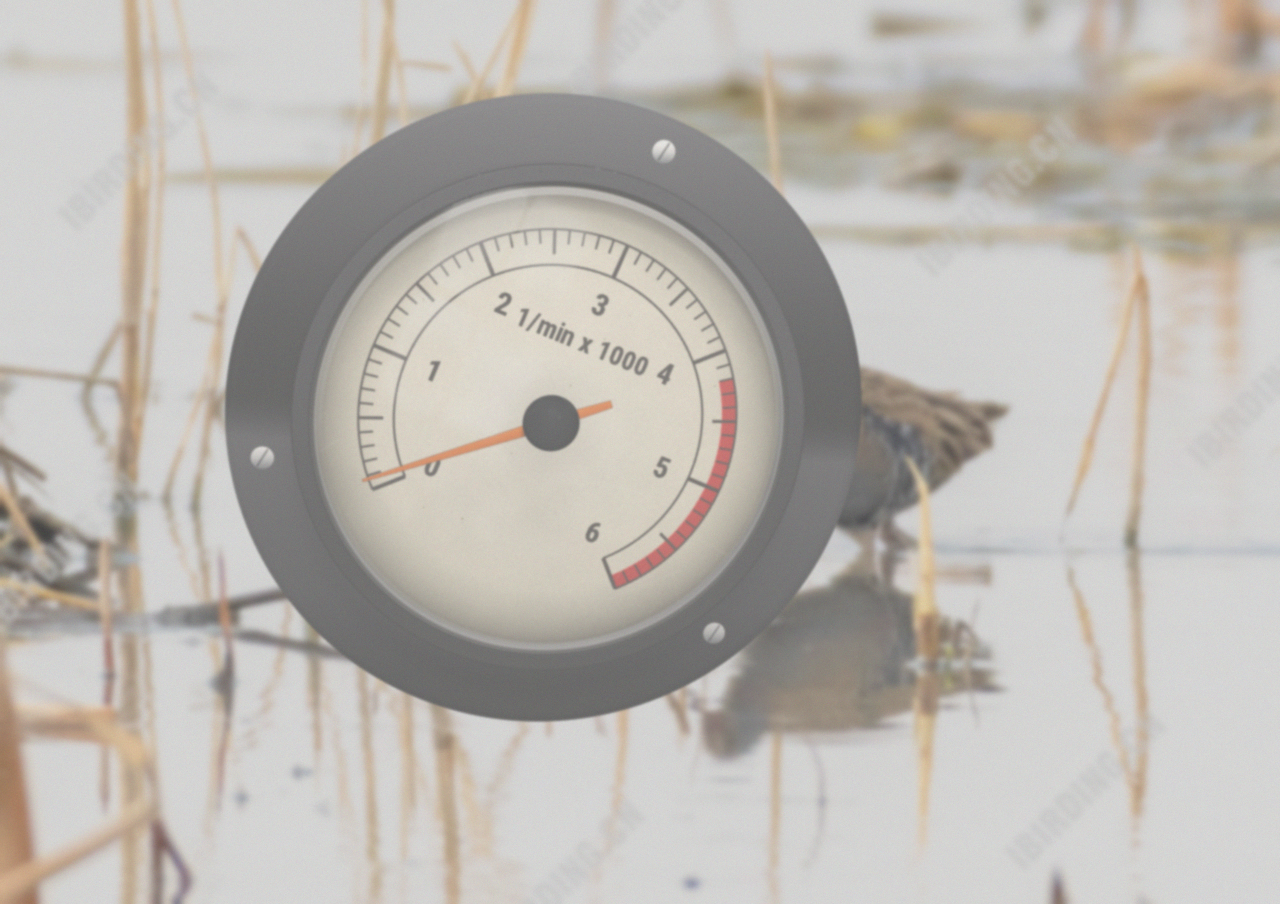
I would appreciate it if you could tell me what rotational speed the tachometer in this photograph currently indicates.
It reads 100 rpm
